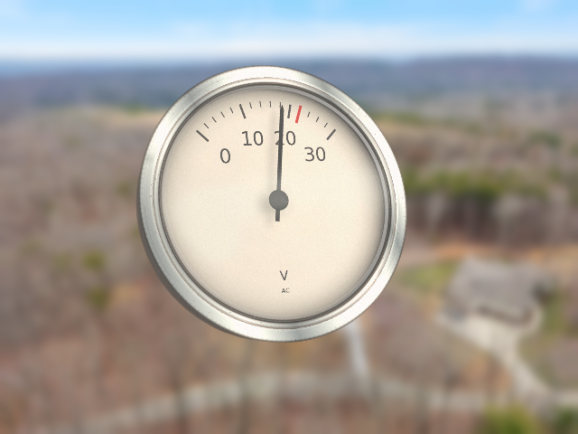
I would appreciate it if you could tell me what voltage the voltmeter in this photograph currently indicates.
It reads 18 V
